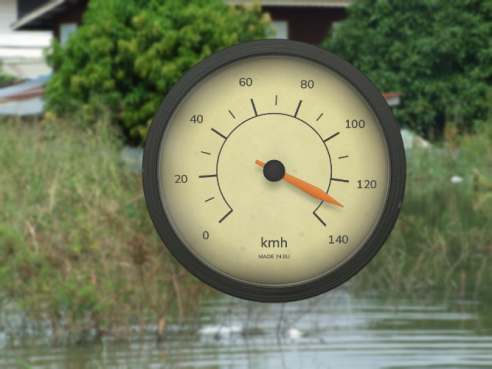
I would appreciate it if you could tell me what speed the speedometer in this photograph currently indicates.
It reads 130 km/h
